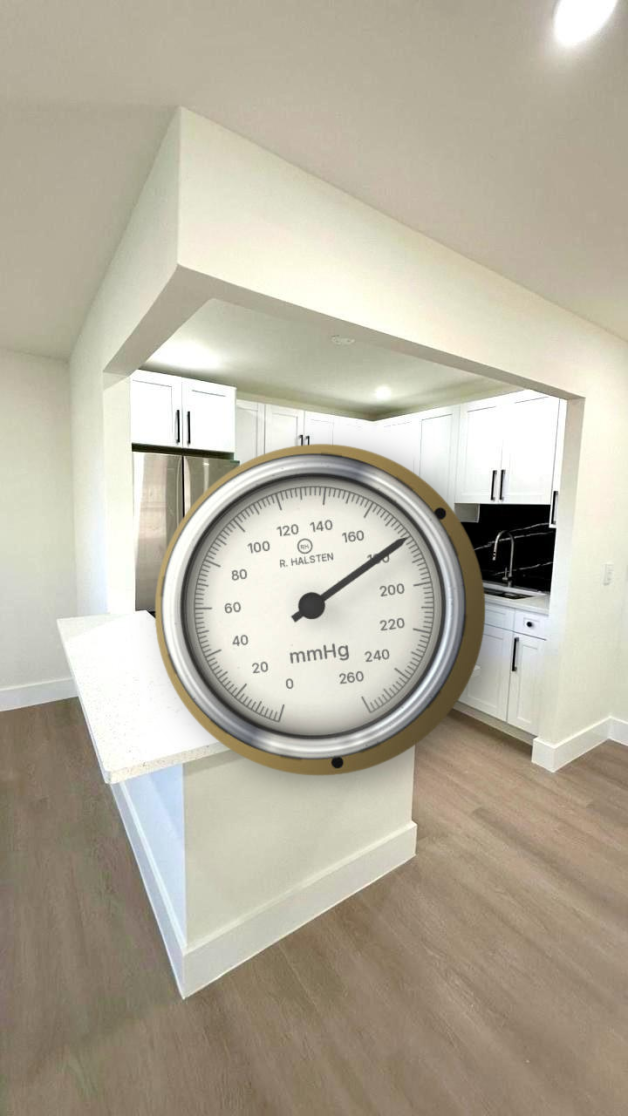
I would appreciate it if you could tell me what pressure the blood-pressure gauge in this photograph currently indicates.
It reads 180 mmHg
